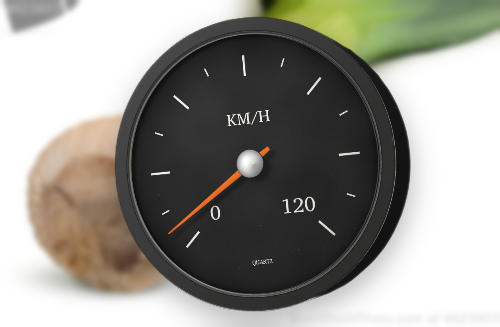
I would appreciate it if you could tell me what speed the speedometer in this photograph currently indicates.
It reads 5 km/h
